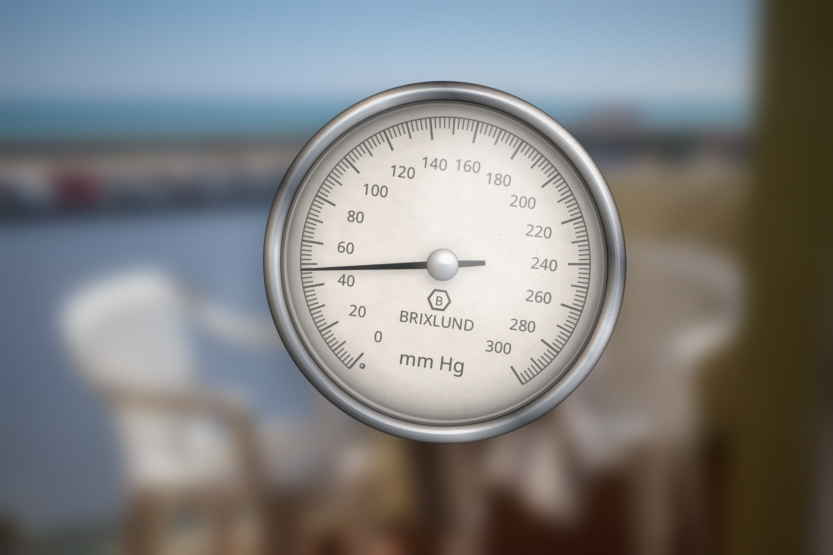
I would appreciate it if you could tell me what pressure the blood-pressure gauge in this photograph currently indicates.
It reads 48 mmHg
